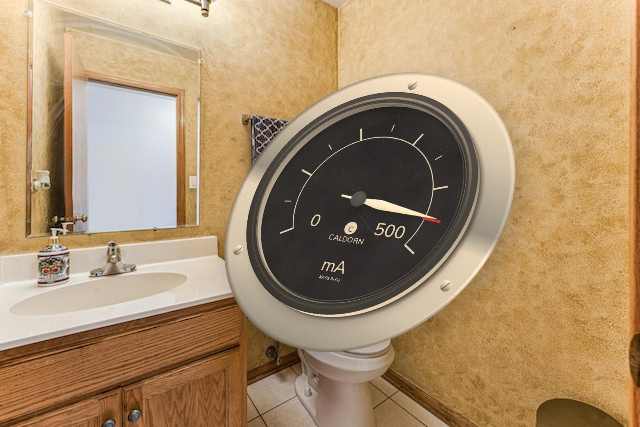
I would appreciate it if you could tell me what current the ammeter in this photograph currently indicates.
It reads 450 mA
